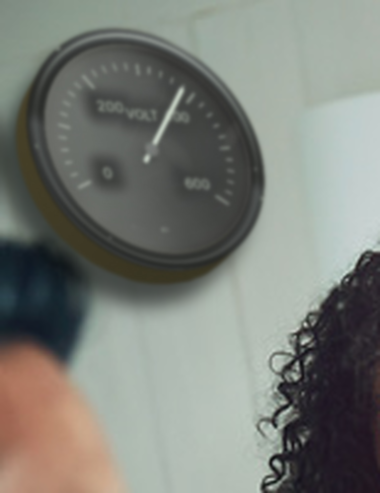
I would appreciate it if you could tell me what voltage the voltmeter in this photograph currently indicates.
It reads 380 V
